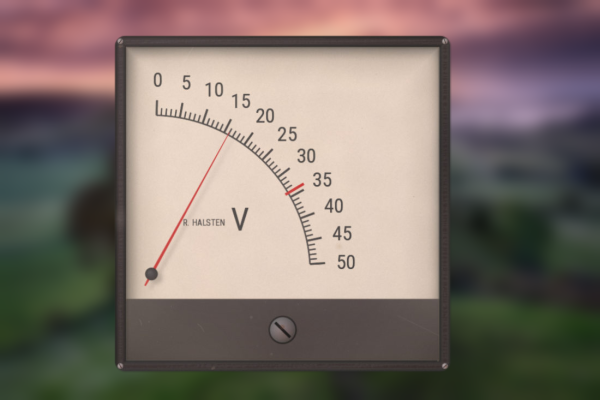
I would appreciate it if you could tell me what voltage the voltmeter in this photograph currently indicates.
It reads 16 V
